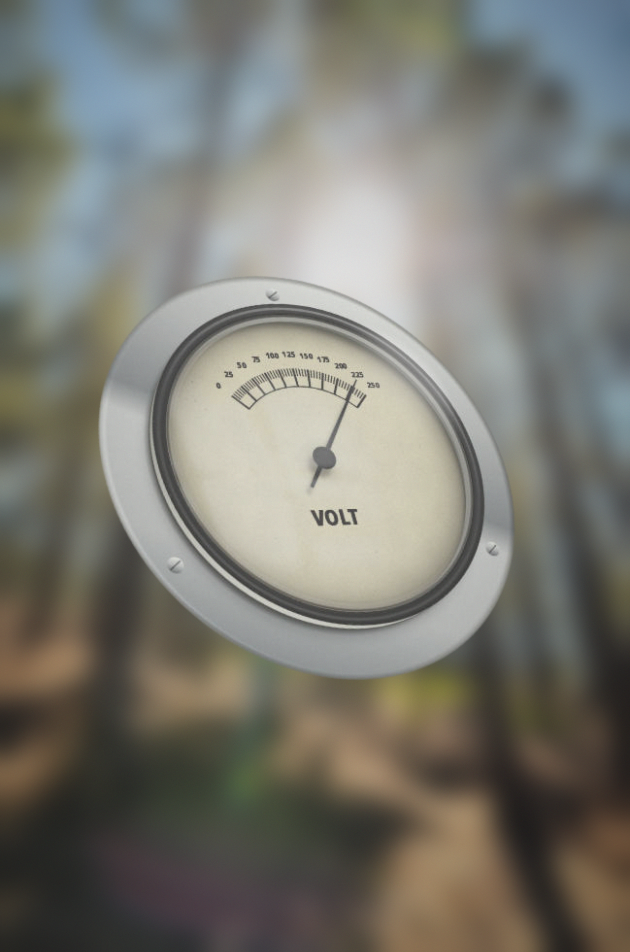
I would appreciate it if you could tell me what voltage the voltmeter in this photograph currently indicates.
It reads 225 V
